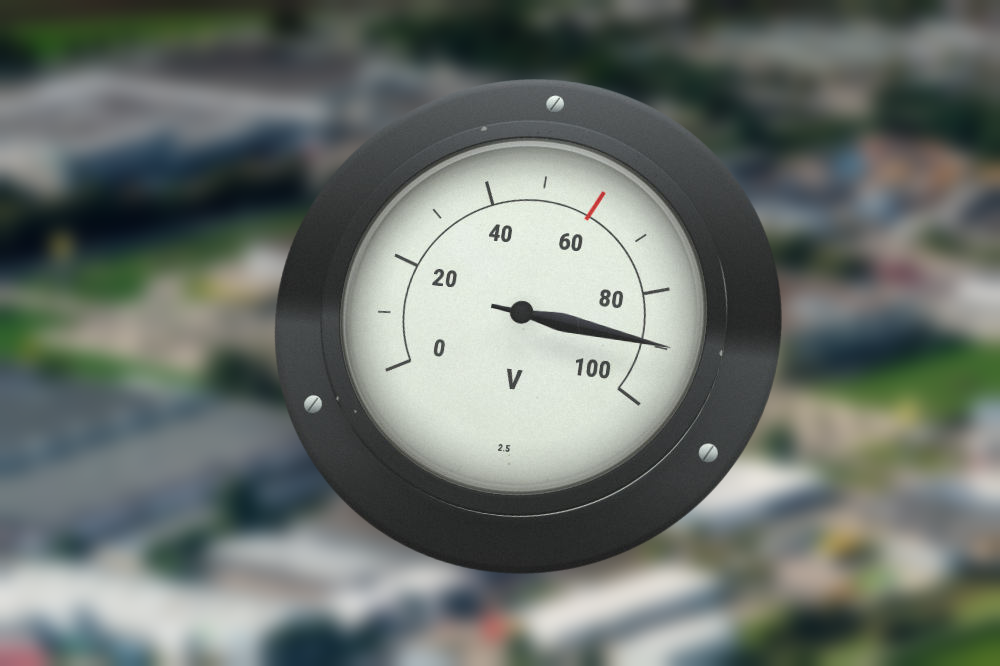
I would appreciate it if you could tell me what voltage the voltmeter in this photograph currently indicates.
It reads 90 V
